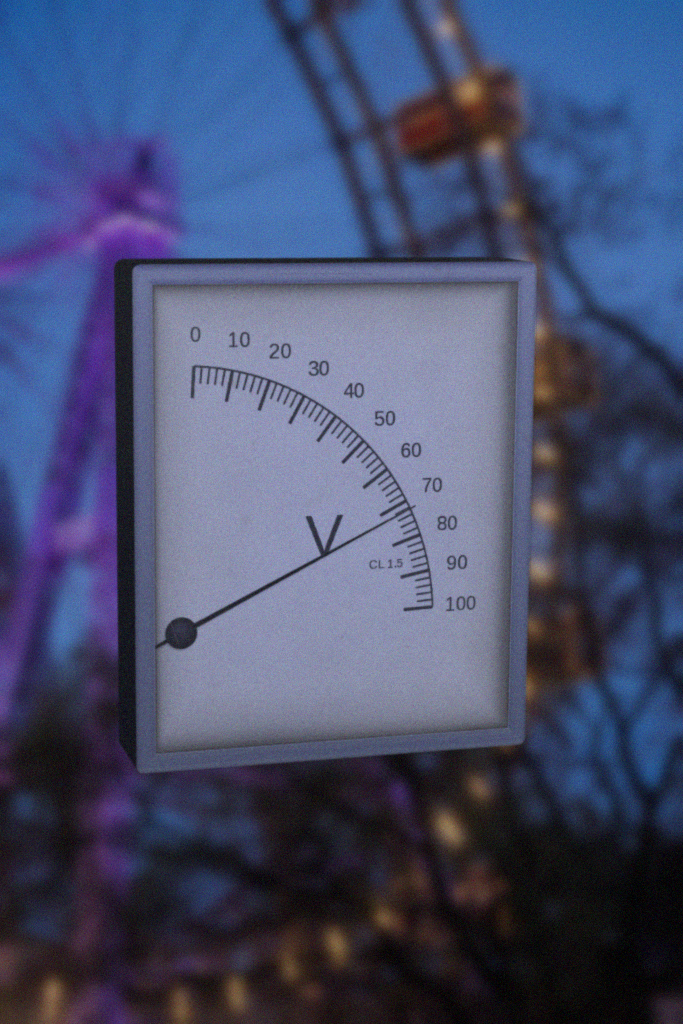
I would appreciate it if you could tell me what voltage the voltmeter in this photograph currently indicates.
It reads 72 V
